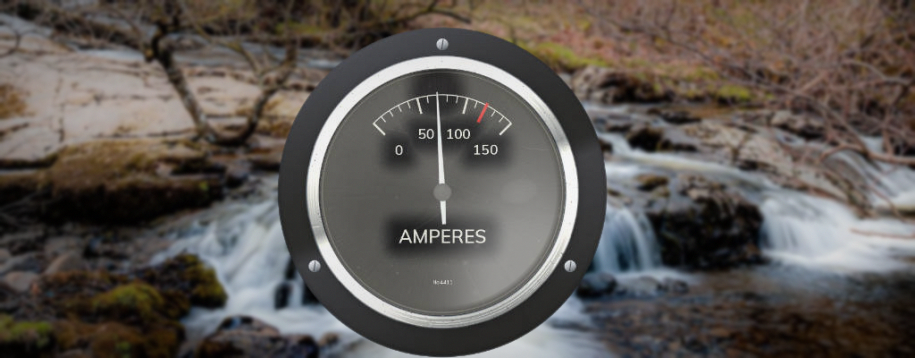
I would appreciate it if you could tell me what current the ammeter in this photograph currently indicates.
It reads 70 A
